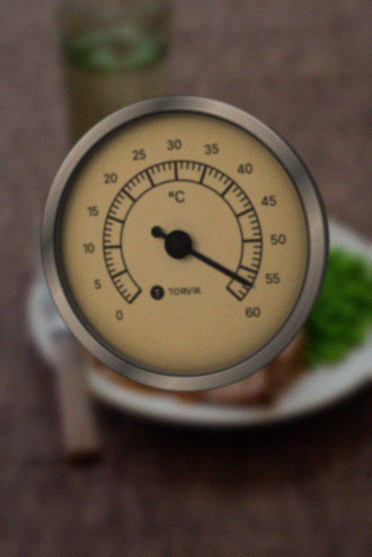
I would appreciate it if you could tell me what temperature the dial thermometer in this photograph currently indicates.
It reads 57 °C
